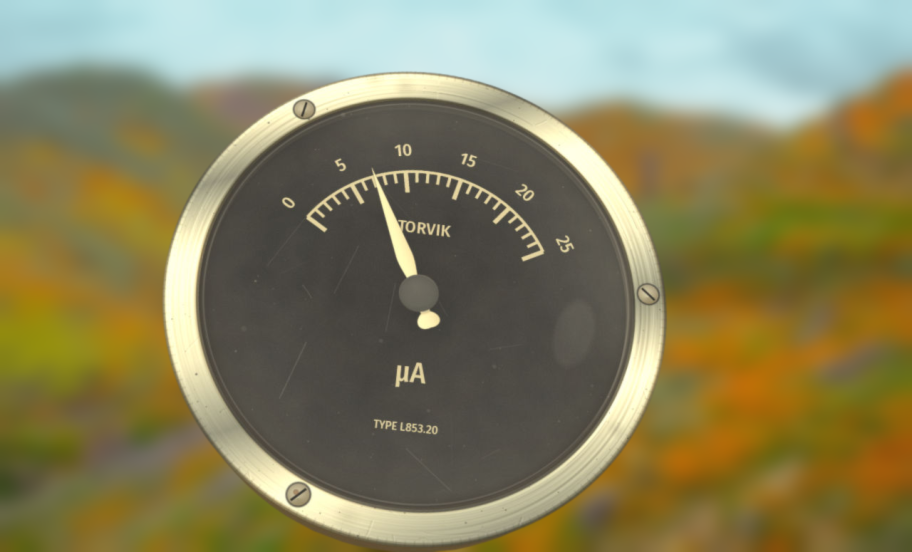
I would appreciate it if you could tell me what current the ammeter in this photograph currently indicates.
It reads 7 µA
